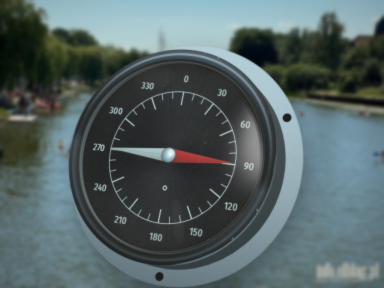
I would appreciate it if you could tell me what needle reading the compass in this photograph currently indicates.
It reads 90 °
